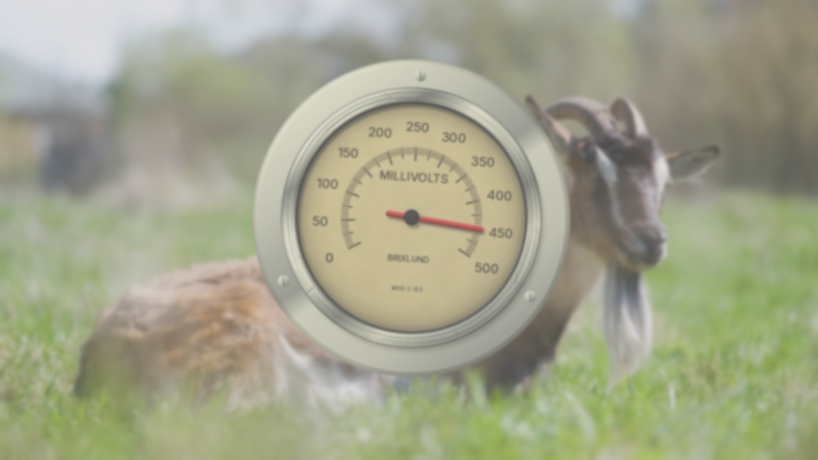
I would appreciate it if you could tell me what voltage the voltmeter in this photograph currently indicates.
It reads 450 mV
